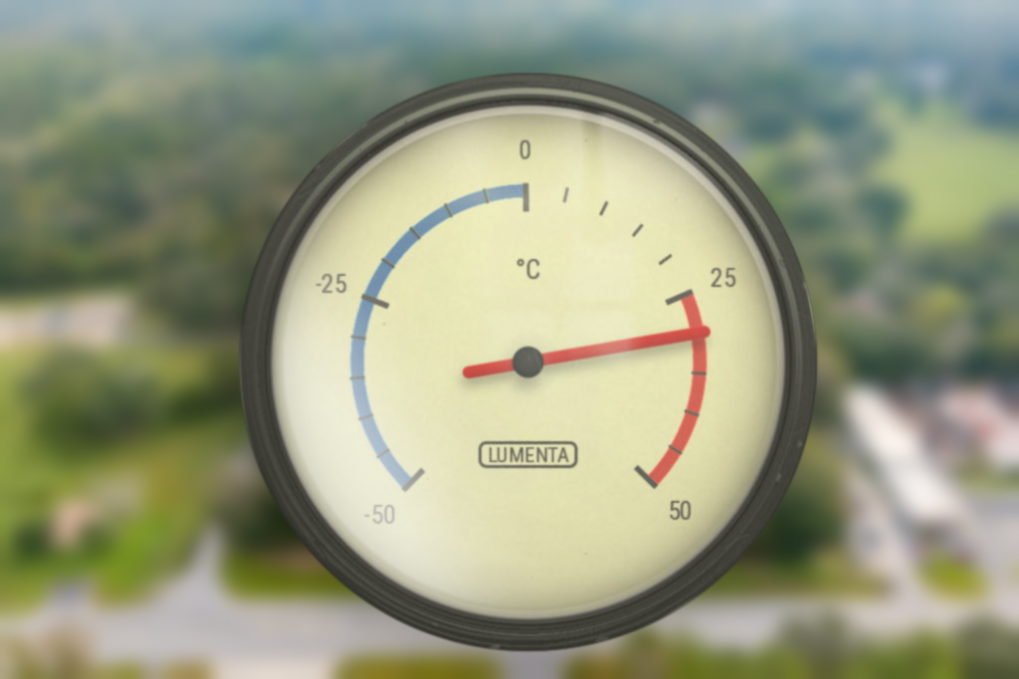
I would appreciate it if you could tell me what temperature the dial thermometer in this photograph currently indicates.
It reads 30 °C
